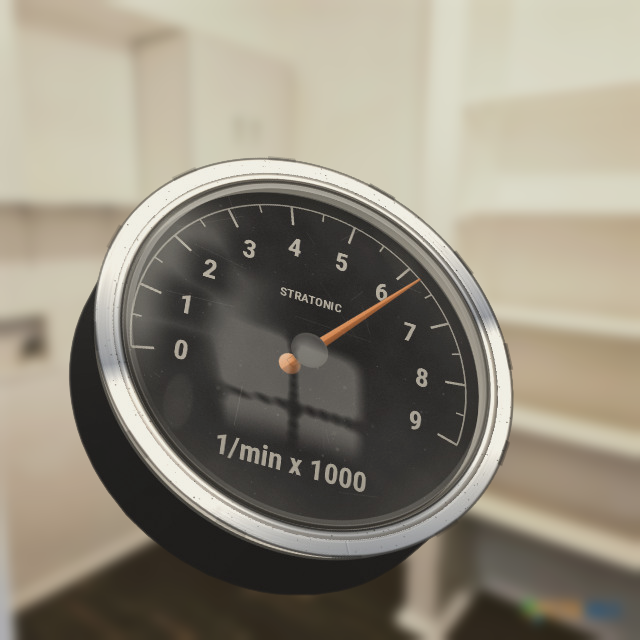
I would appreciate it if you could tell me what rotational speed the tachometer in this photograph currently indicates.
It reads 6250 rpm
